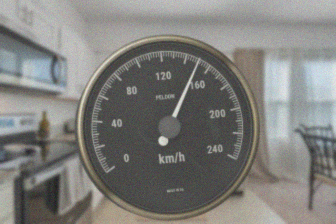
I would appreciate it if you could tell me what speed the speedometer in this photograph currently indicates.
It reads 150 km/h
